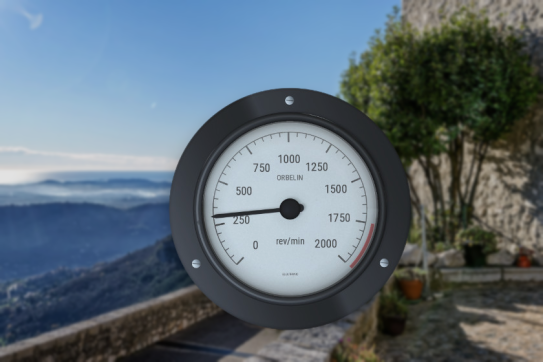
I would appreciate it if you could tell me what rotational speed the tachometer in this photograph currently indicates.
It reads 300 rpm
